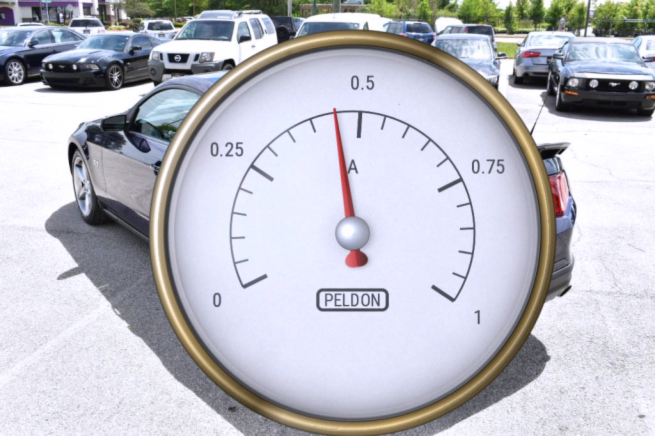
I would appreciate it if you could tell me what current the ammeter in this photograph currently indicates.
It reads 0.45 A
